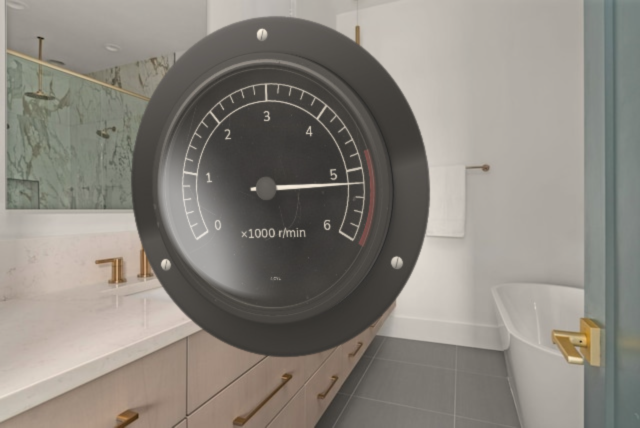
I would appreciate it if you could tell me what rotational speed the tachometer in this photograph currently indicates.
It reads 5200 rpm
